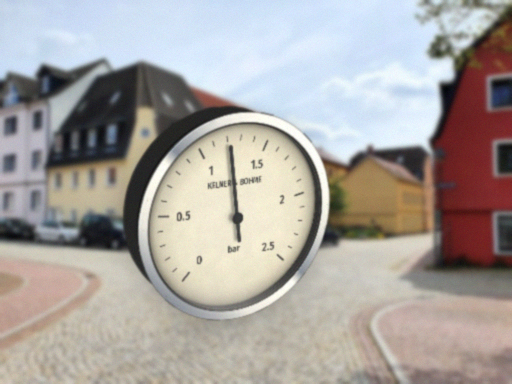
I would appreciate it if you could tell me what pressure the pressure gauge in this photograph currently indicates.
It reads 1.2 bar
